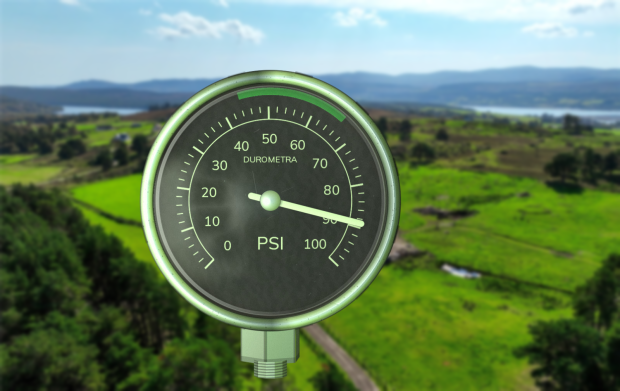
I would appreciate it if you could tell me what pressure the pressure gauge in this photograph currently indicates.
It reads 89 psi
